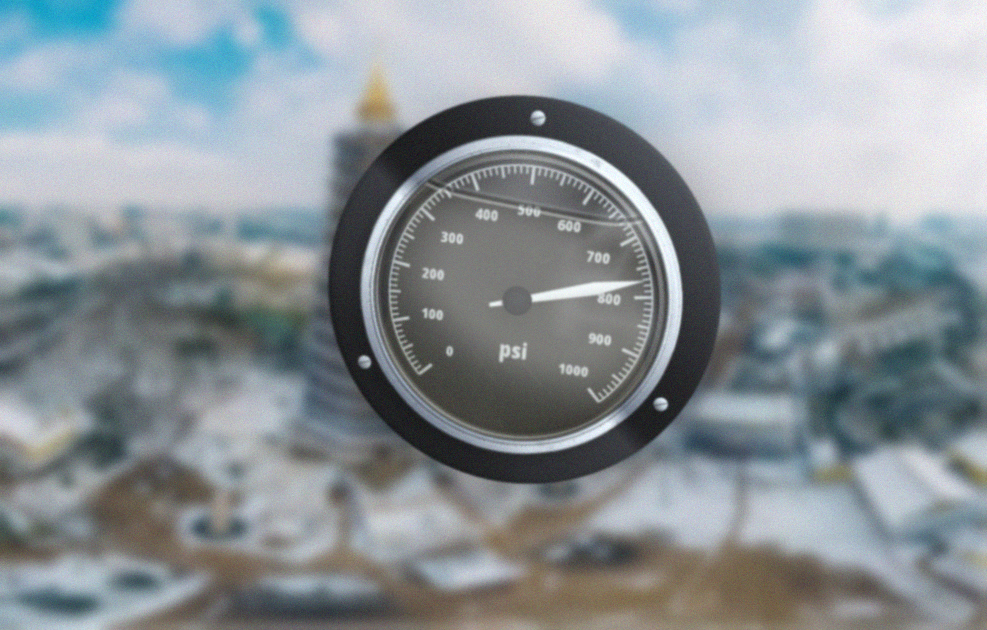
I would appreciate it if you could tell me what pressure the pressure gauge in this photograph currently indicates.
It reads 770 psi
